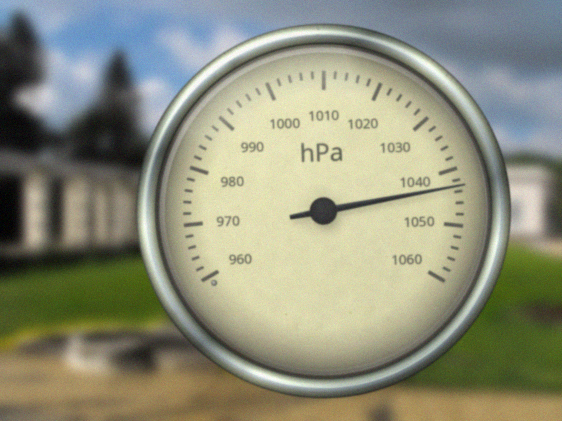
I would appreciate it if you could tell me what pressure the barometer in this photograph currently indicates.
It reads 1043 hPa
